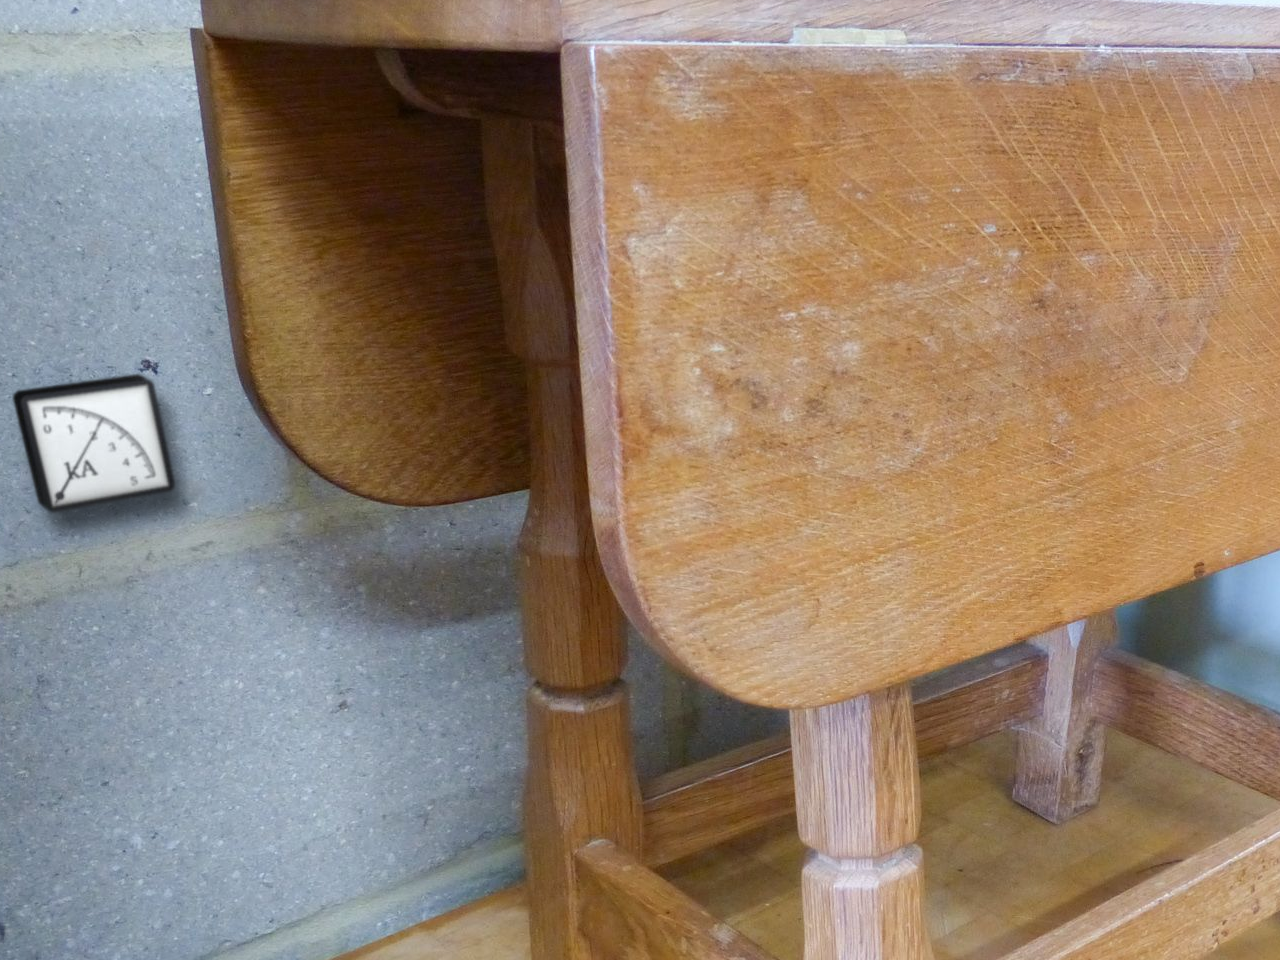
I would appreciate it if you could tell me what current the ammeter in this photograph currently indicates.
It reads 2 kA
